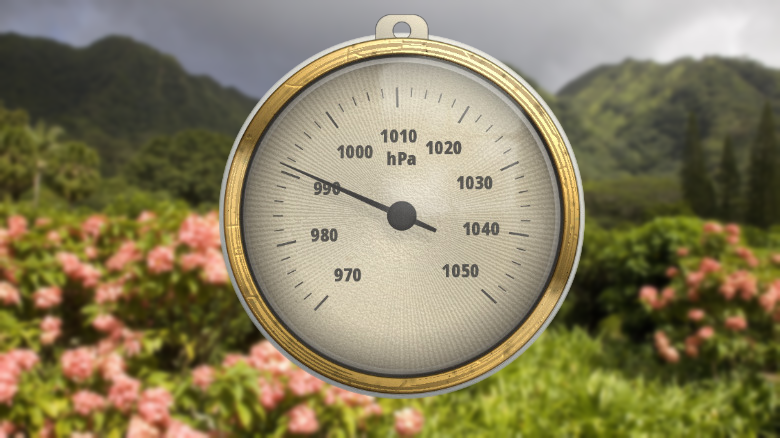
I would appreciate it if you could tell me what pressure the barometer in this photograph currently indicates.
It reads 991 hPa
